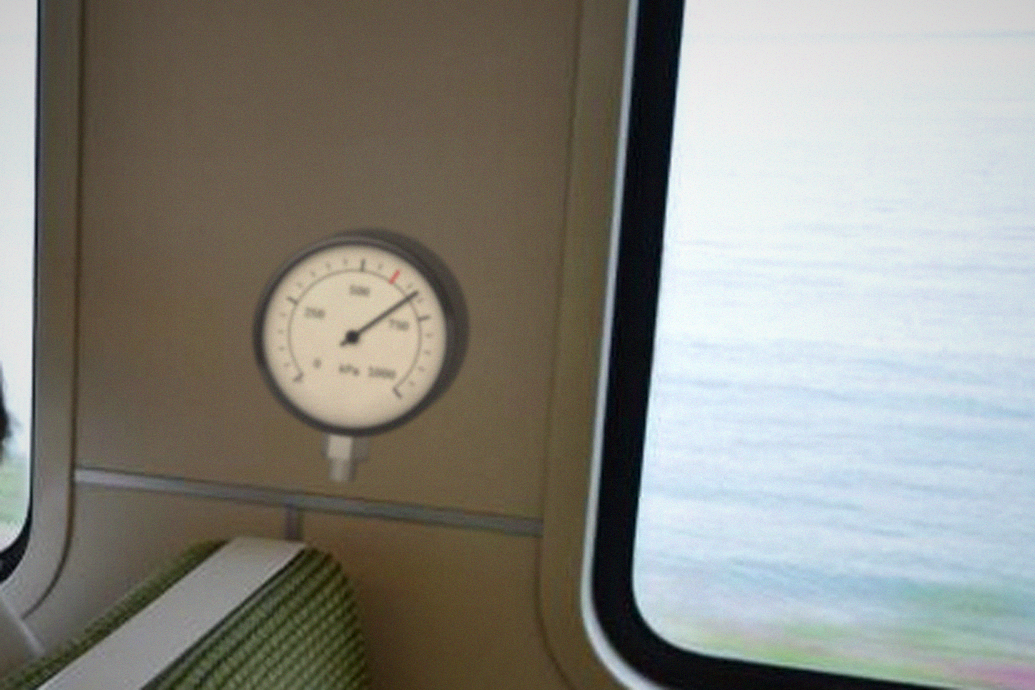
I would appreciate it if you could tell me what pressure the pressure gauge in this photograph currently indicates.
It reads 675 kPa
